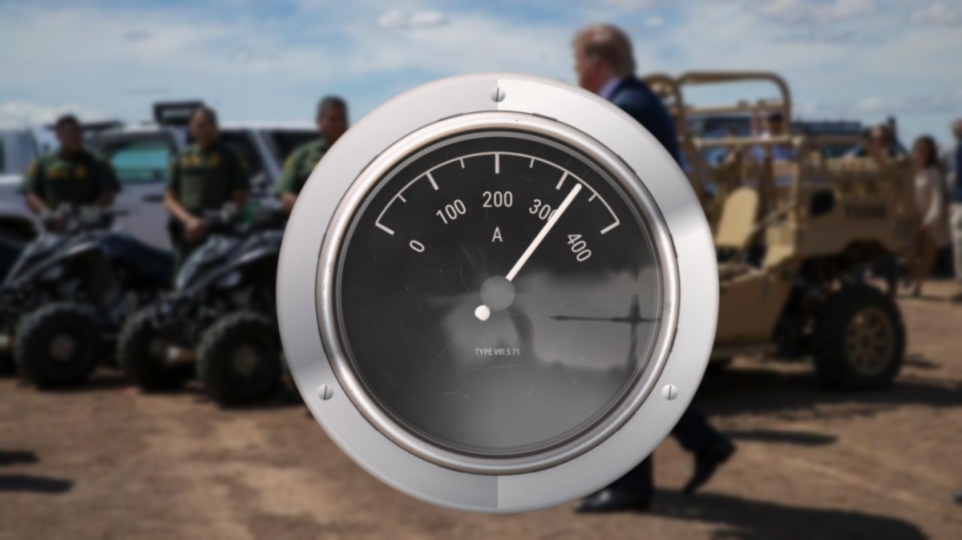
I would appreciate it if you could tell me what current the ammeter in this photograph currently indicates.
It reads 325 A
